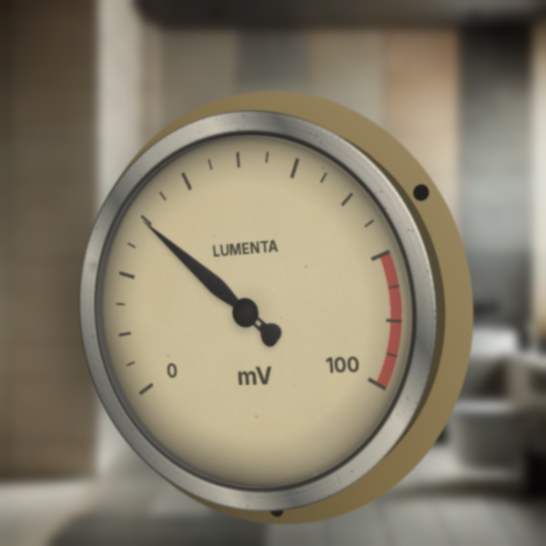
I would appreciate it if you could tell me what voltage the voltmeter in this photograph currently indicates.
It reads 30 mV
